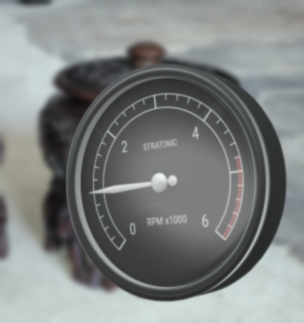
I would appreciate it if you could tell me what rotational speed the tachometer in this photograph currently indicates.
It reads 1000 rpm
